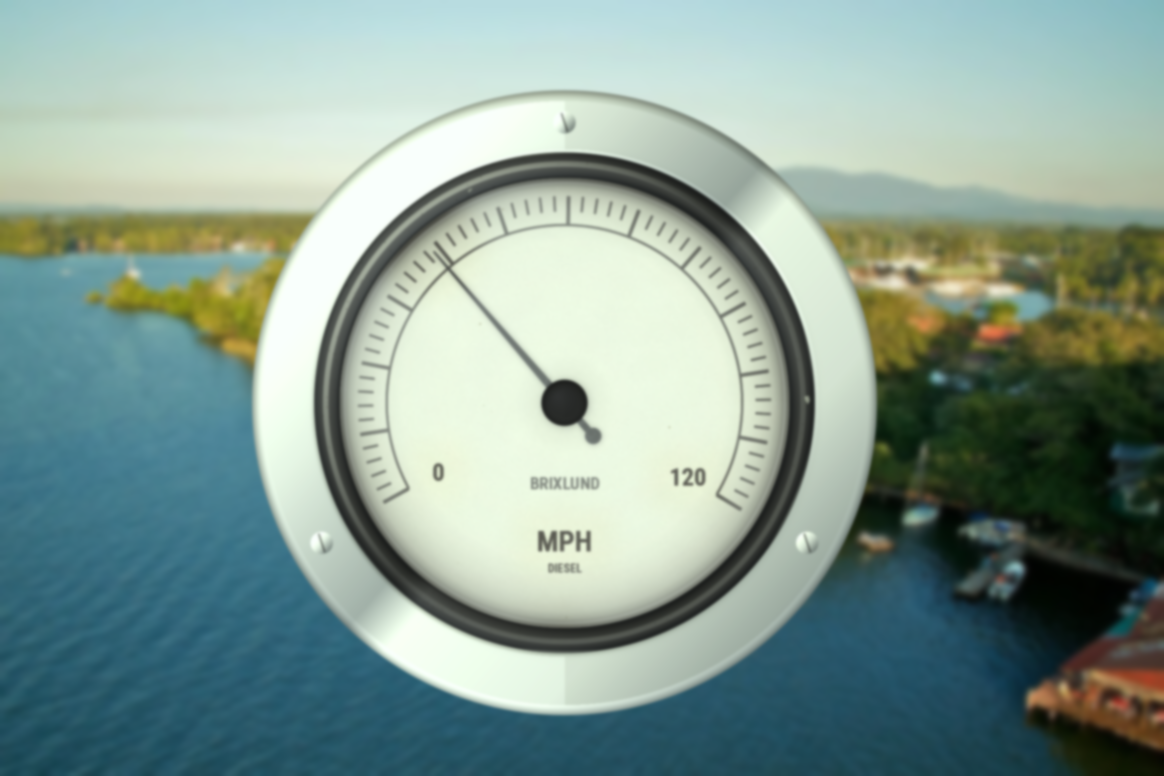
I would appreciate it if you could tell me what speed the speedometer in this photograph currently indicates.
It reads 39 mph
